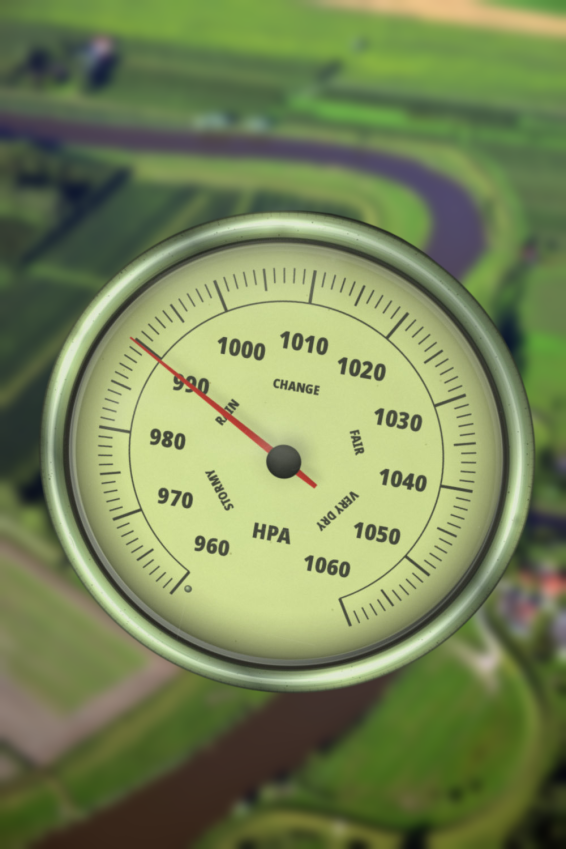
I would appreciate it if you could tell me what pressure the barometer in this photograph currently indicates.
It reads 990 hPa
